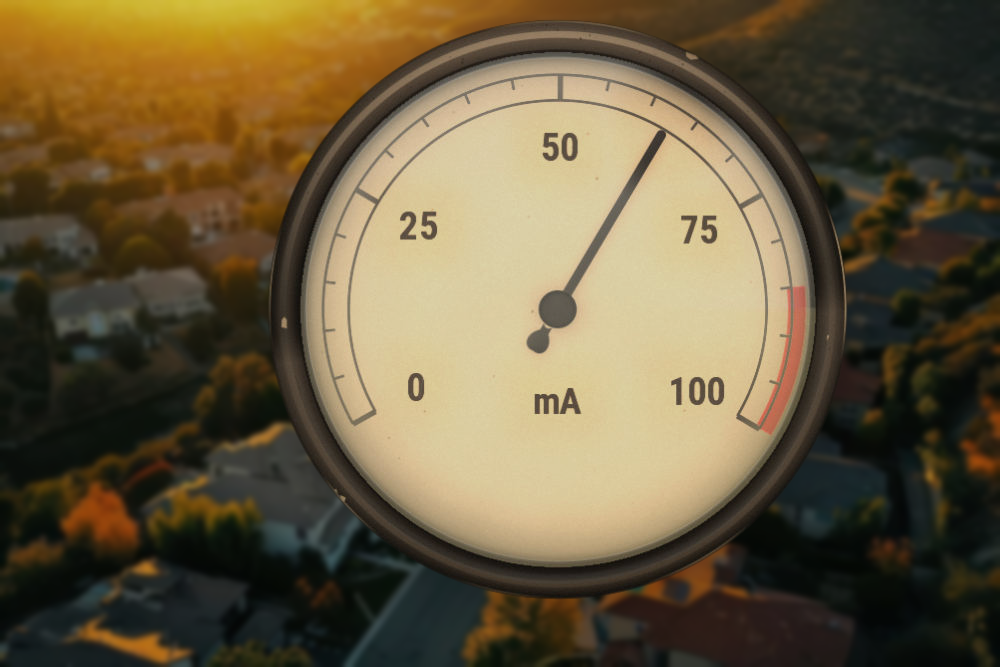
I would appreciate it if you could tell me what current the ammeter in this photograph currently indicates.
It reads 62.5 mA
